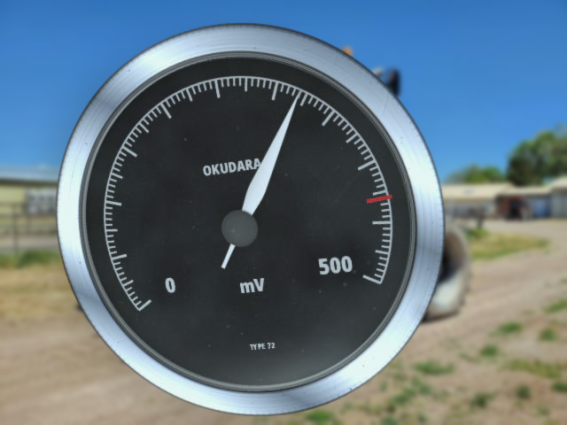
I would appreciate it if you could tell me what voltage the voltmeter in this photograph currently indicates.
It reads 320 mV
